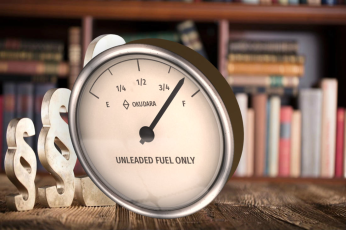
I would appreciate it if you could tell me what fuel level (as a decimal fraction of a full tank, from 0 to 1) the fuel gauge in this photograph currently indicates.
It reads 0.875
